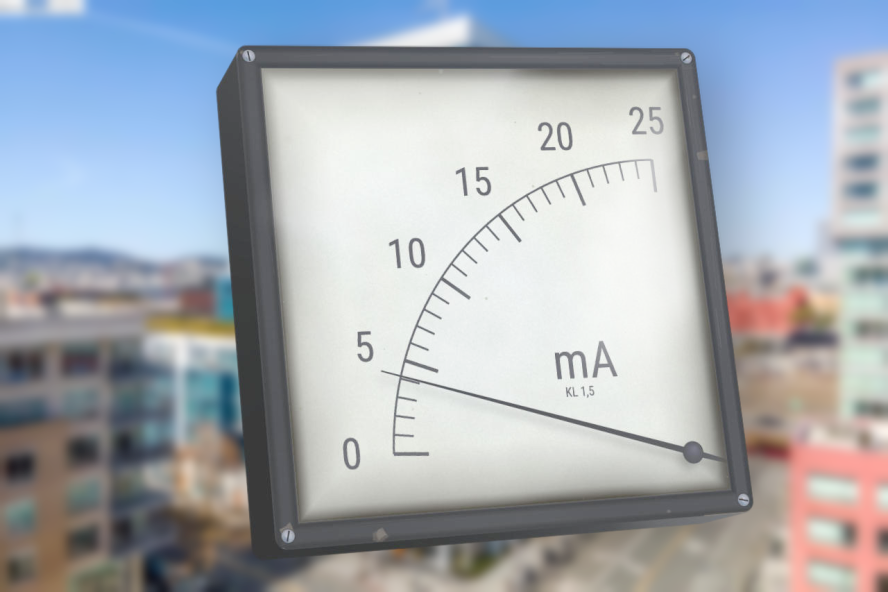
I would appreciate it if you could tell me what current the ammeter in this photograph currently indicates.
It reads 4 mA
